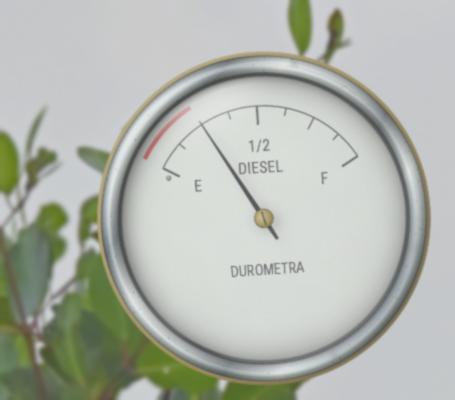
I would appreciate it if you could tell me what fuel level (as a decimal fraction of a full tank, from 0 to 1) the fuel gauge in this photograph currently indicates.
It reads 0.25
